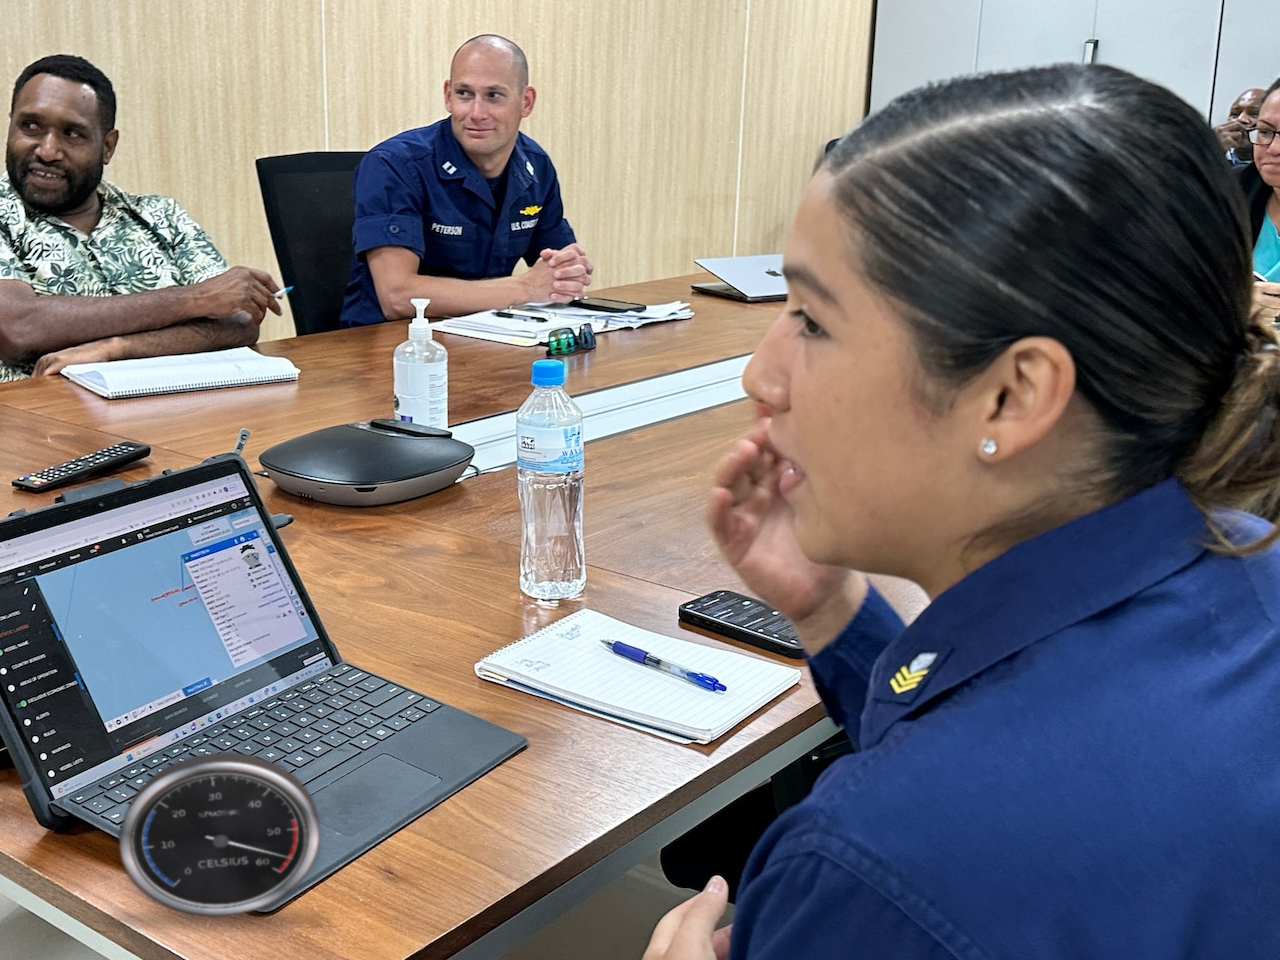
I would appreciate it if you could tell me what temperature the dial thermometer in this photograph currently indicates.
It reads 56 °C
